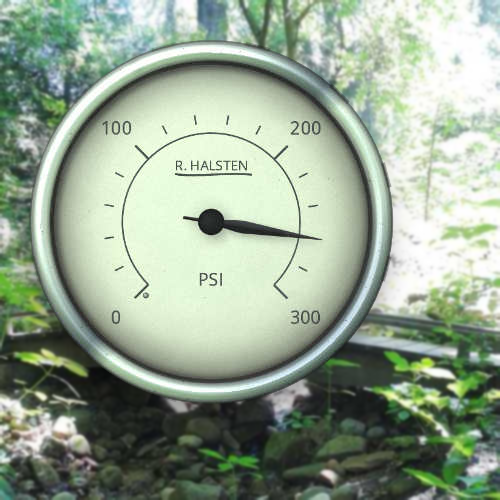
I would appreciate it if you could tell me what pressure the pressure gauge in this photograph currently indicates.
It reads 260 psi
